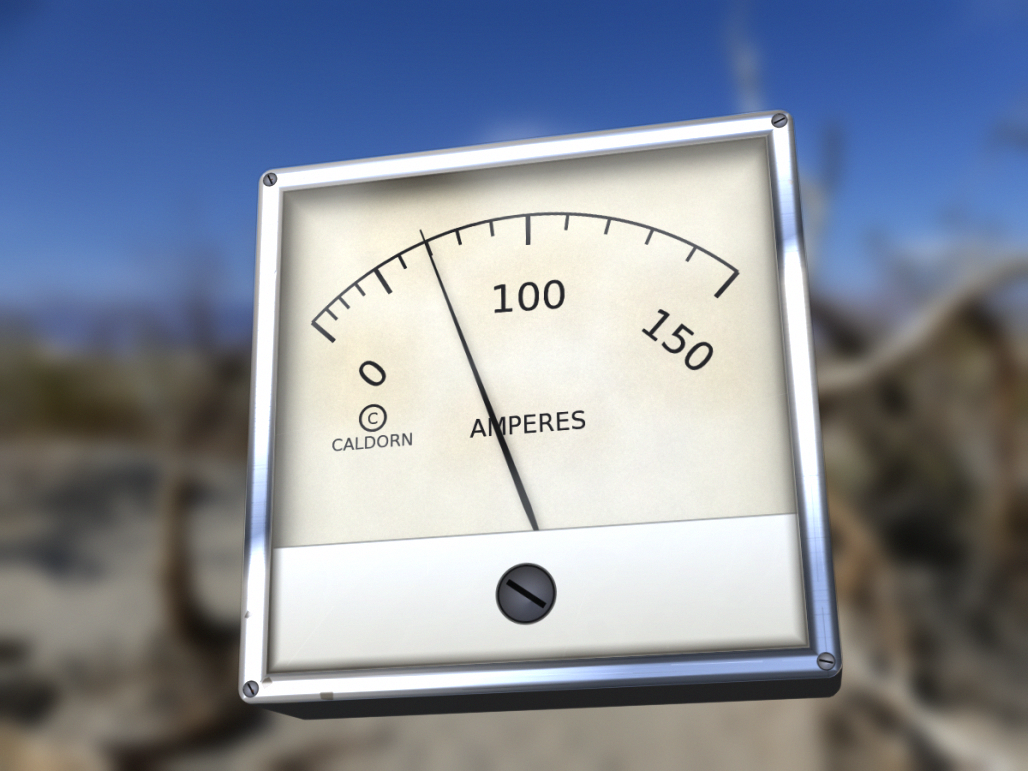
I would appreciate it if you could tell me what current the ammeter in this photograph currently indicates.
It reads 70 A
